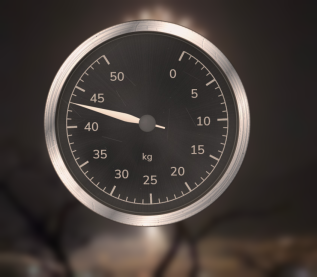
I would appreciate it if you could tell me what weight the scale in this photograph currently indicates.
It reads 43 kg
